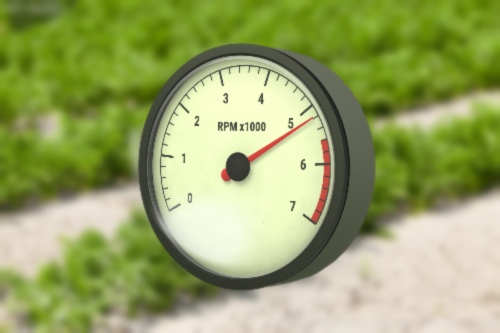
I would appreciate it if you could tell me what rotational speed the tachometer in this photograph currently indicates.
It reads 5200 rpm
